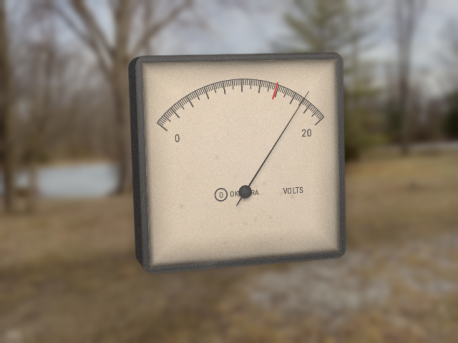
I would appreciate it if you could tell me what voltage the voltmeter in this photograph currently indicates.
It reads 17 V
